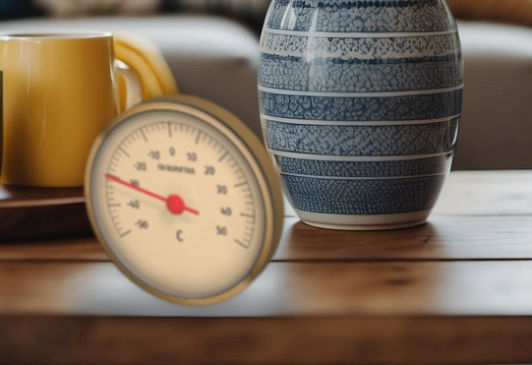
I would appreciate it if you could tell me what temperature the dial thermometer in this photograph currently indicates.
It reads -30 °C
